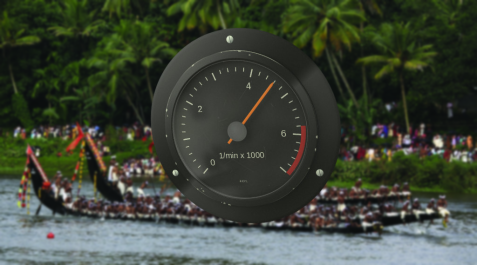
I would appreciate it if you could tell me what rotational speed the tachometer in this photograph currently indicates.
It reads 4600 rpm
